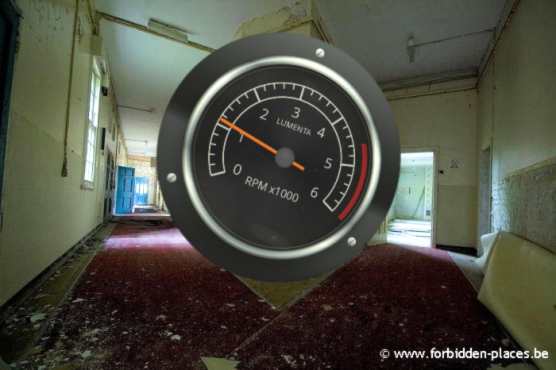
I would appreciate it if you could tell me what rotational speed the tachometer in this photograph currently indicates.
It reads 1100 rpm
